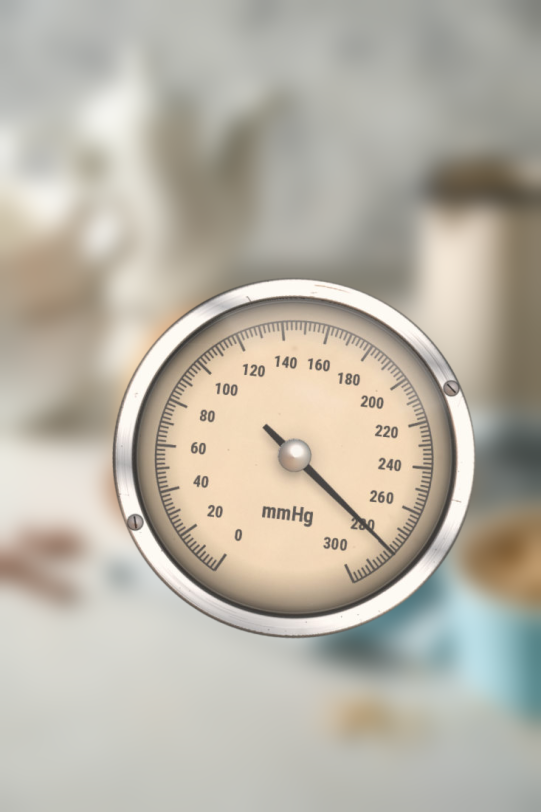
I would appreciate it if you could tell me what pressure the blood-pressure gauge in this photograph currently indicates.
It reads 280 mmHg
